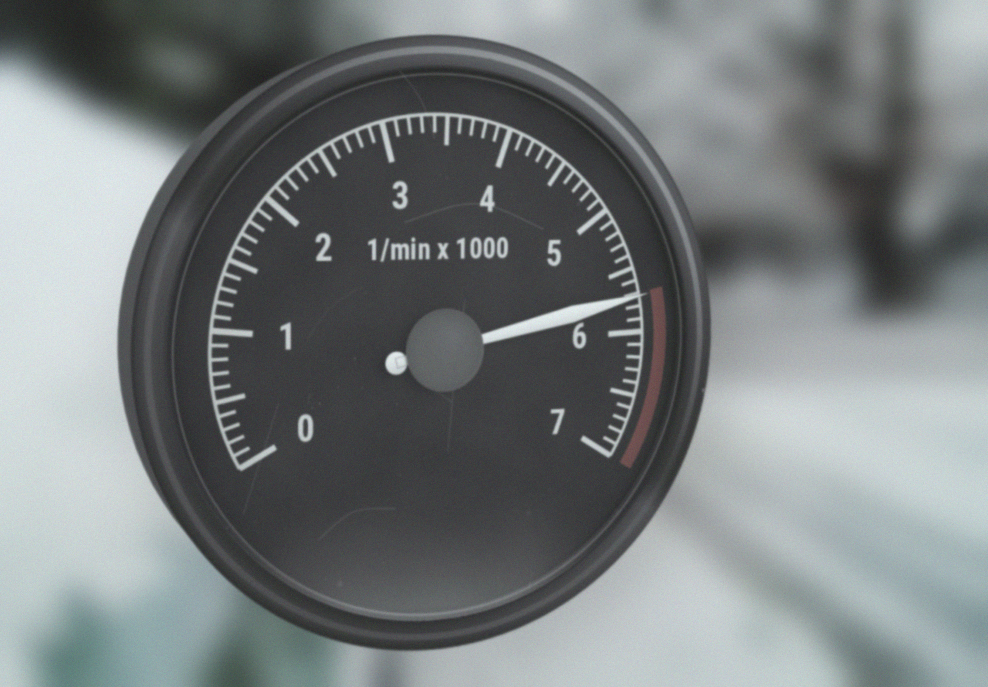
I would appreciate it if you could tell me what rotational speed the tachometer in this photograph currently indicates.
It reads 5700 rpm
